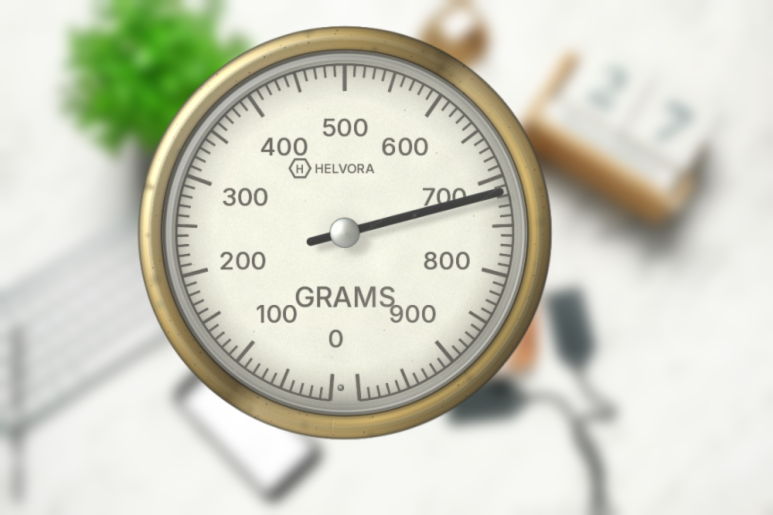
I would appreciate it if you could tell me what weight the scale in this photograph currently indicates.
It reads 715 g
